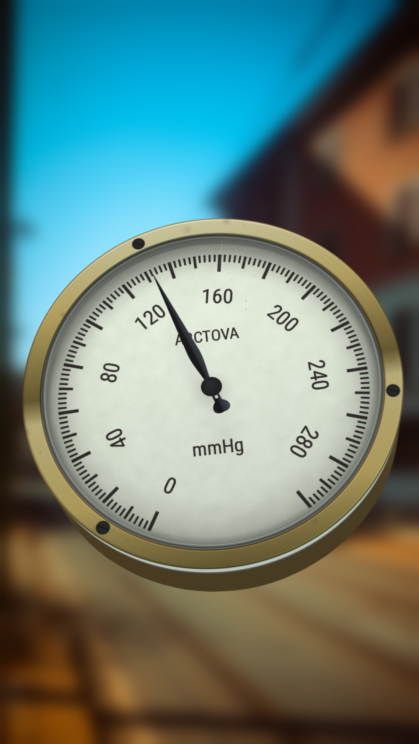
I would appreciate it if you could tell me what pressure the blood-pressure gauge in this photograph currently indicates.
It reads 132 mmHg
